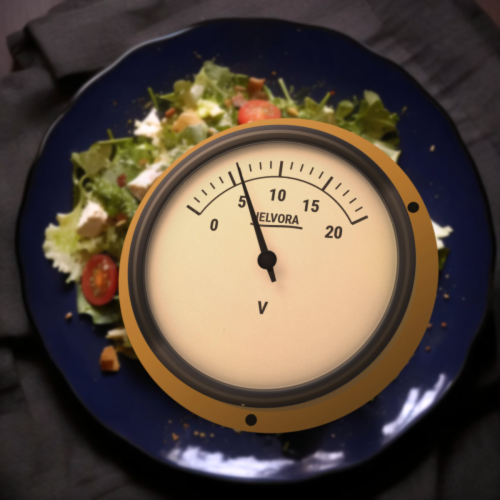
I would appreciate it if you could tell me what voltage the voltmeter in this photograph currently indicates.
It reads 6 V
